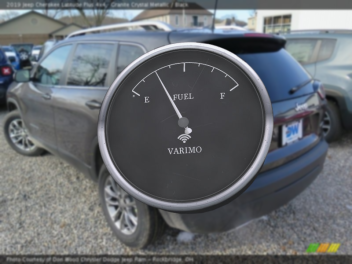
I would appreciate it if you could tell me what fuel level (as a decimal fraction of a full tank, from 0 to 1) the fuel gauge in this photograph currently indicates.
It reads 0.25
